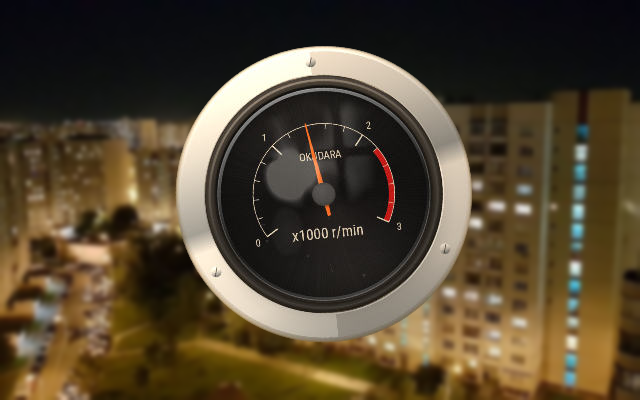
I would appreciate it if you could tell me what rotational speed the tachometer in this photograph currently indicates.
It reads 1400 rpm
